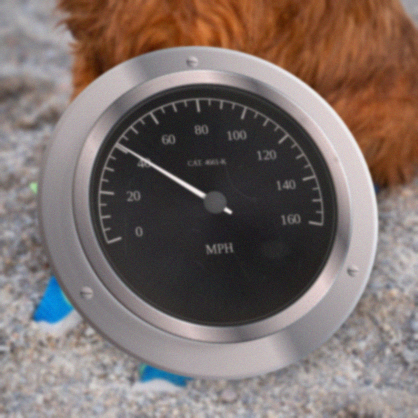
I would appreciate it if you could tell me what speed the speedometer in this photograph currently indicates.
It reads 40 mph
